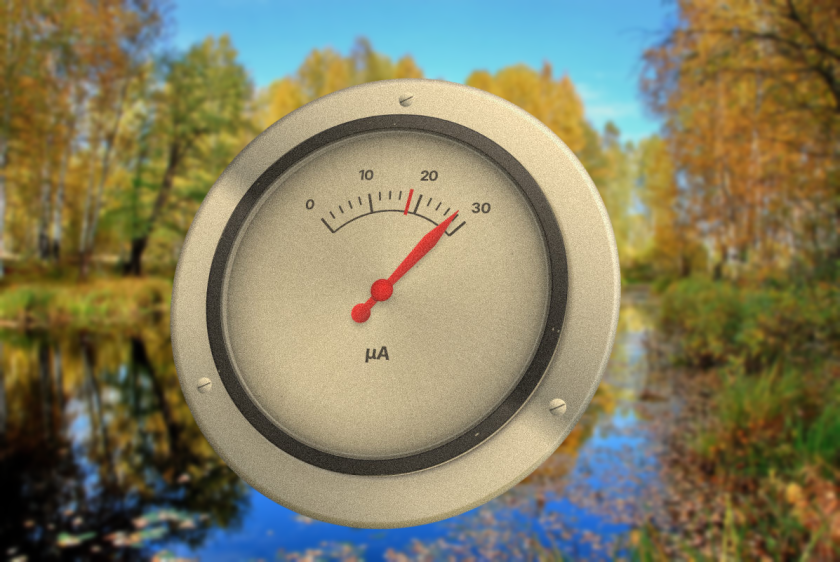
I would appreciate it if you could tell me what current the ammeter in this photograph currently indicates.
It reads 28 µA
